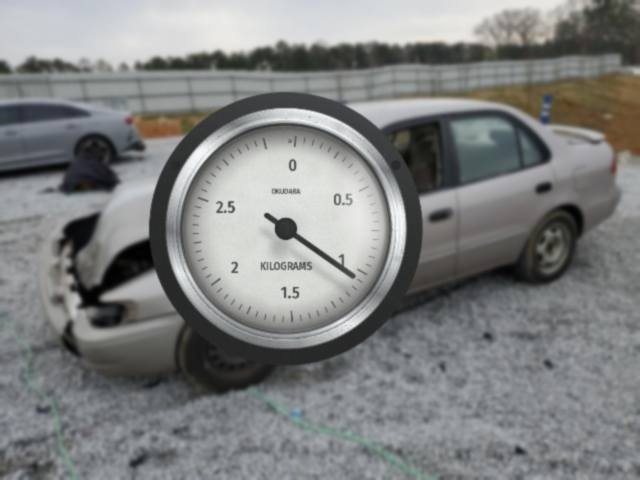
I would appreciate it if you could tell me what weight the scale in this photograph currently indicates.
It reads 1.05 kg
